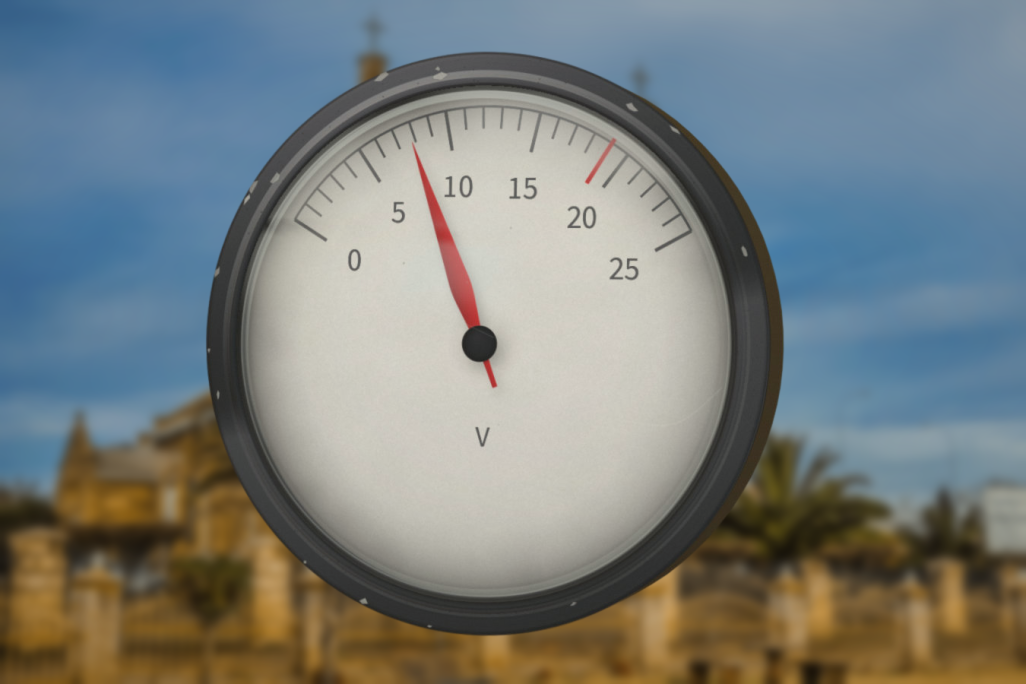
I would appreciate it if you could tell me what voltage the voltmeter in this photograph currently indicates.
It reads 8 V
